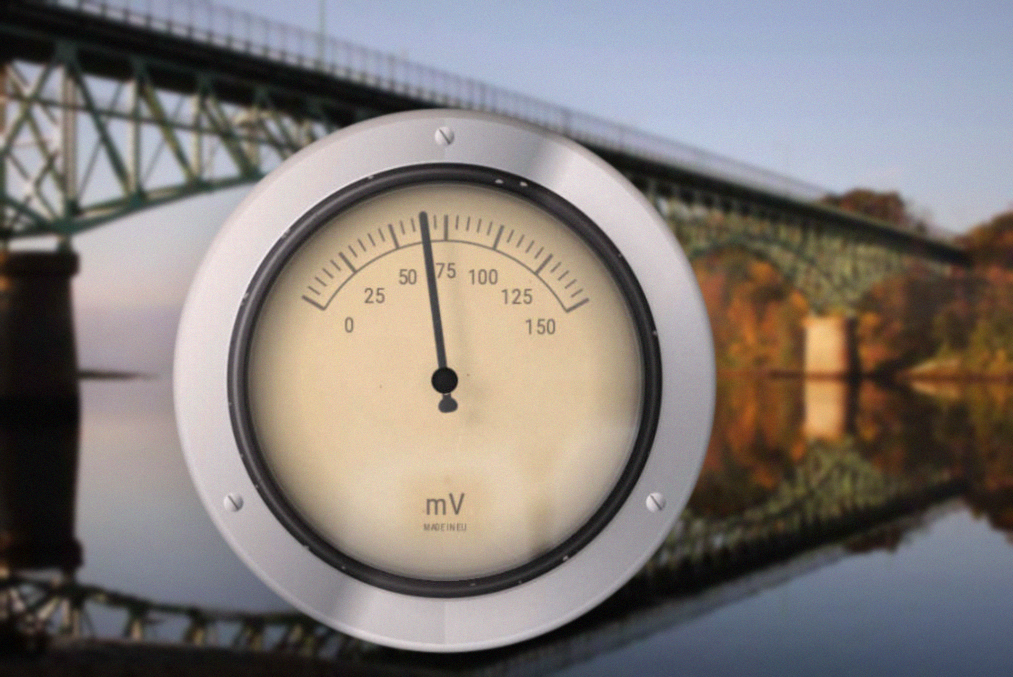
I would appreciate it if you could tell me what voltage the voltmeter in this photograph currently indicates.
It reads 65 mV
